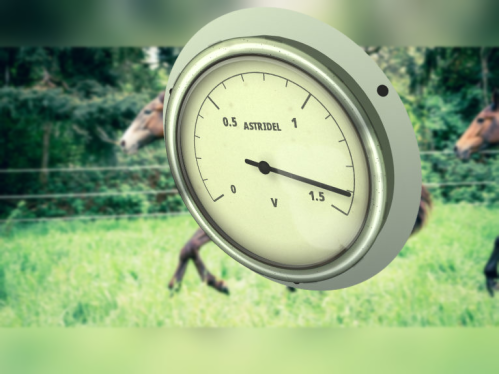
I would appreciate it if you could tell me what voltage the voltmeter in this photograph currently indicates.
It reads 1.4 V
